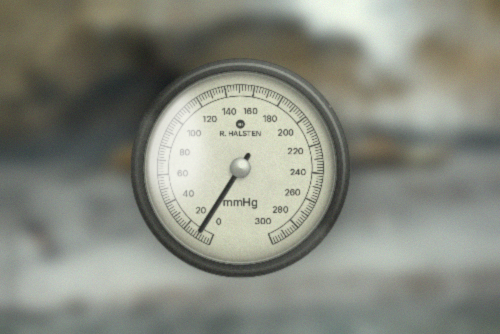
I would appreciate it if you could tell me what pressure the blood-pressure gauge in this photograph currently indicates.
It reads 10 mmHg
